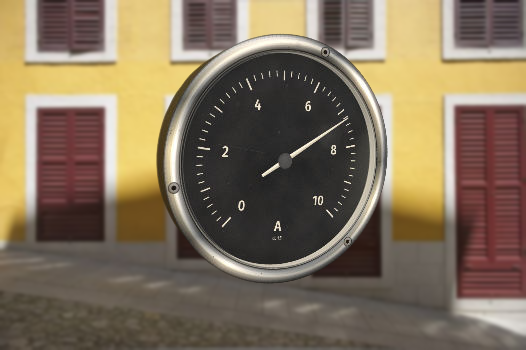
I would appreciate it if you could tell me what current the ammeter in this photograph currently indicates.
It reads 7.2 A
